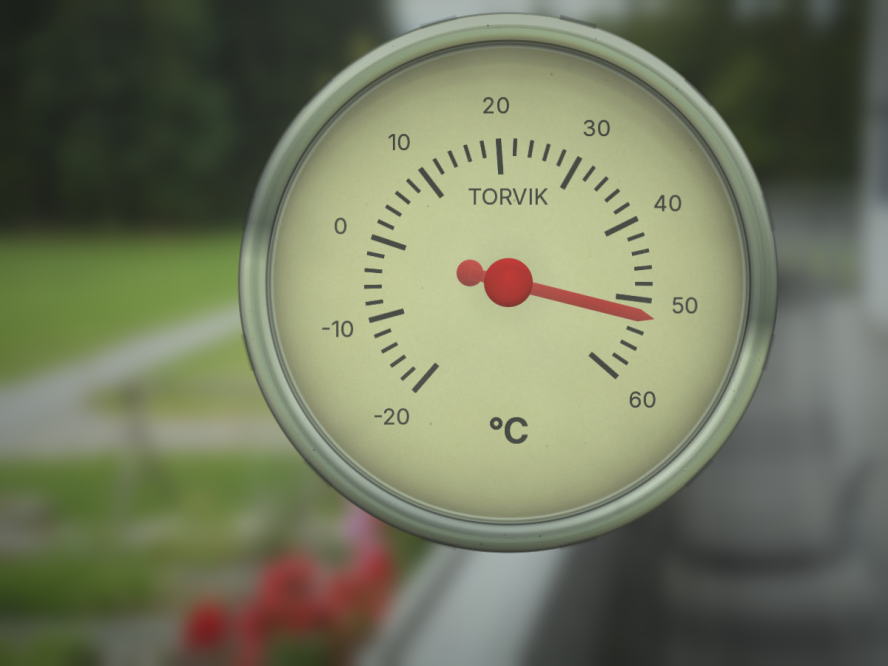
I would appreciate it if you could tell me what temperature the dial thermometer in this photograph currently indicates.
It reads 52 °C
